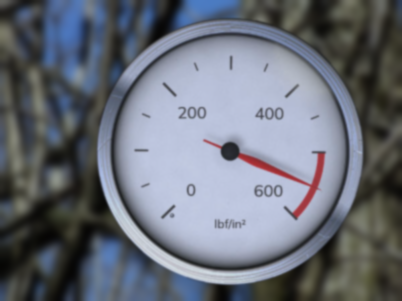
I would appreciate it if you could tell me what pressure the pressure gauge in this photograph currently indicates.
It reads 550 psi
